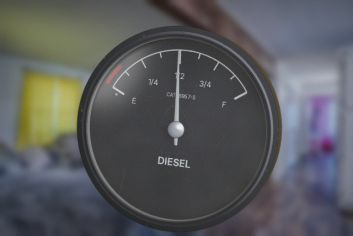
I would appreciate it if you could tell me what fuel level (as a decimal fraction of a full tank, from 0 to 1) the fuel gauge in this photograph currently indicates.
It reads 0.5
